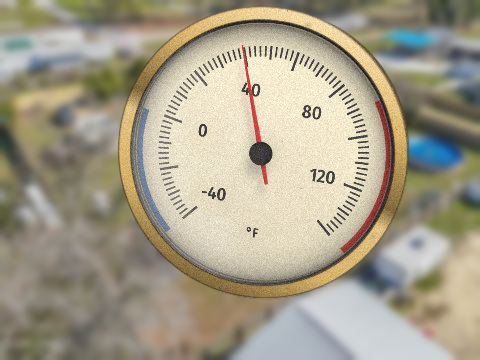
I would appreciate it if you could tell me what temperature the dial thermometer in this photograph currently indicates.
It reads 40 °F
